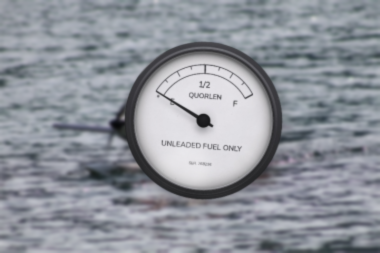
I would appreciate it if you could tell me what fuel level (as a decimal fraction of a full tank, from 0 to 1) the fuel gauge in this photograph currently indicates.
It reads 0
